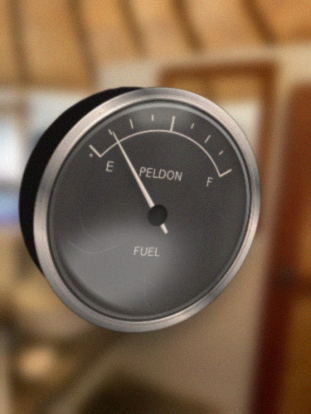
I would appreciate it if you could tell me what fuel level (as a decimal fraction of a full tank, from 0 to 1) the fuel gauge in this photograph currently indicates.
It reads 0.125
